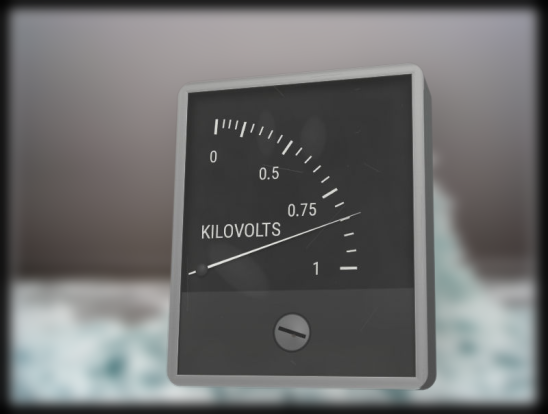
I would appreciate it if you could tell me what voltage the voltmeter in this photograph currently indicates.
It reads 0.85 kV
